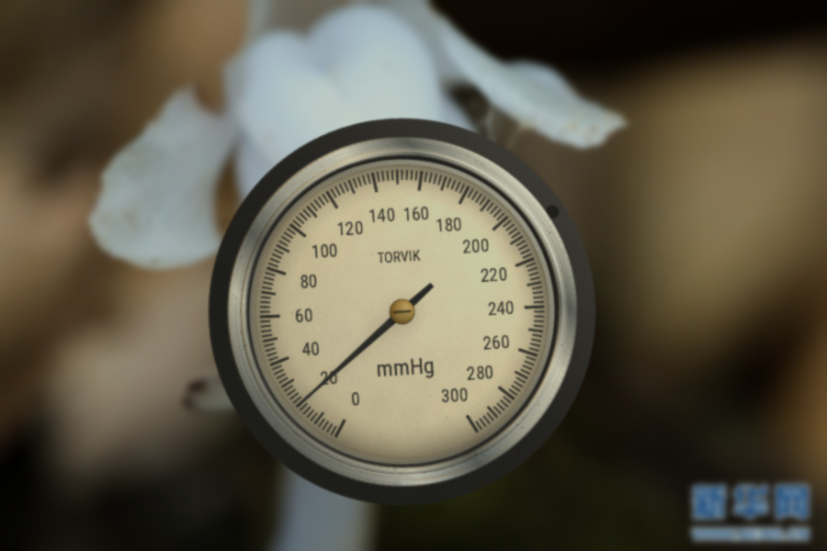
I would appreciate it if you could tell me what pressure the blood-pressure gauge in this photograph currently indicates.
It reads 20 mmHg
